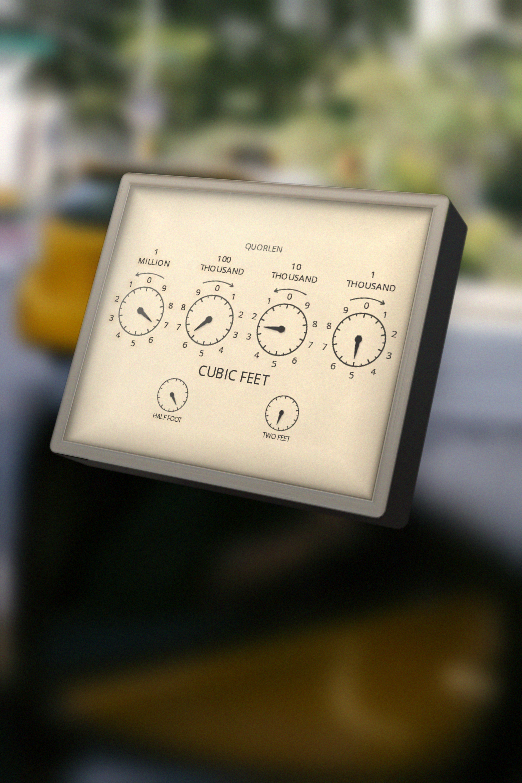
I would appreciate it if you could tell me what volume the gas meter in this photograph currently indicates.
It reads 662500 ft³
